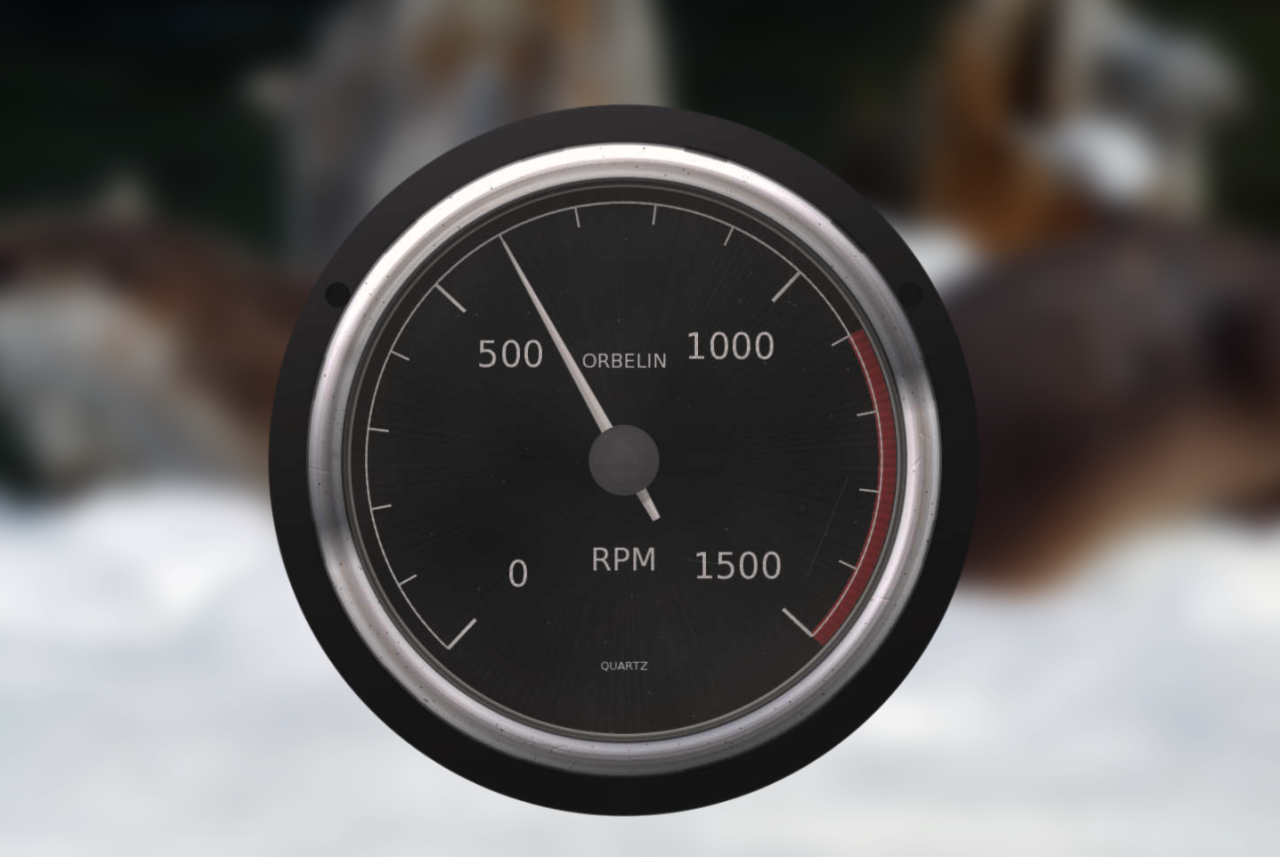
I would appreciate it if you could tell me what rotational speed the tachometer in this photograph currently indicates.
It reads 600 rpm
